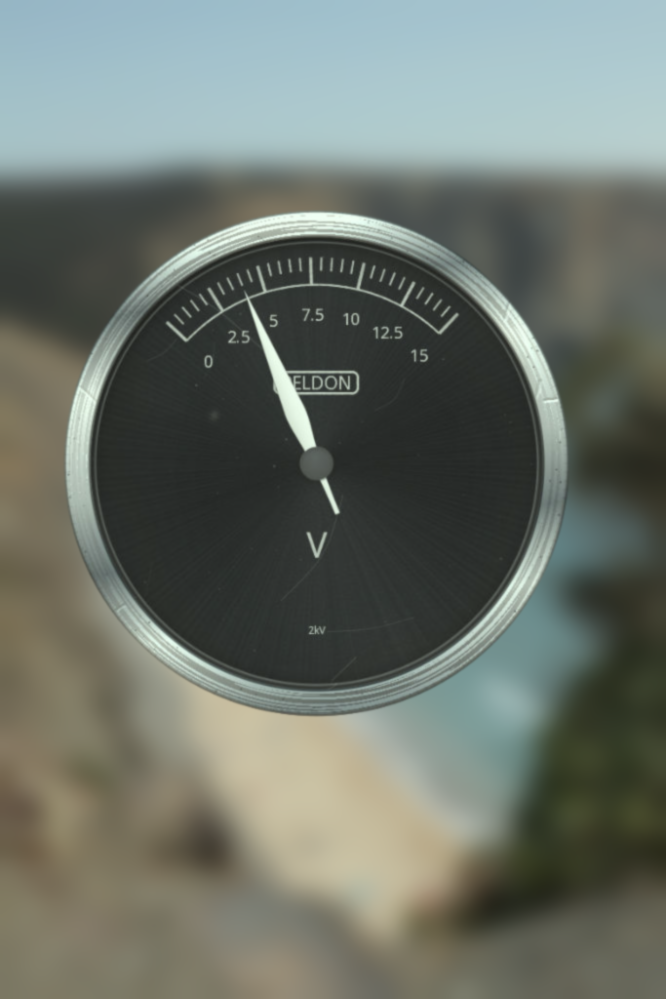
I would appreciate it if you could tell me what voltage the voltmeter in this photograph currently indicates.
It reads 4 V
